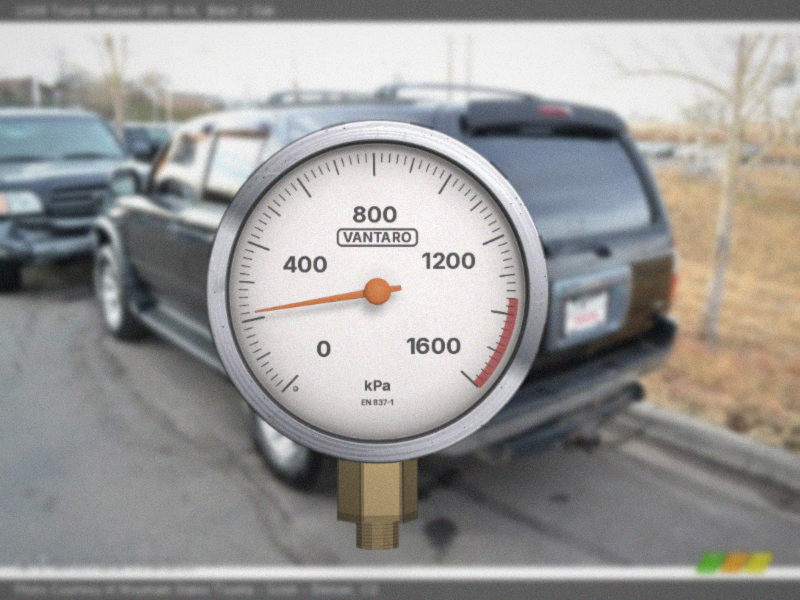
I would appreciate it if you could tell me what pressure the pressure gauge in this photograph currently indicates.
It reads 220 kPa
